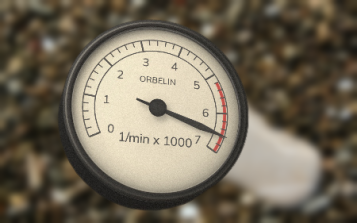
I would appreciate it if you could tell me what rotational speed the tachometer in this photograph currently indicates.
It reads 6600 rpm
